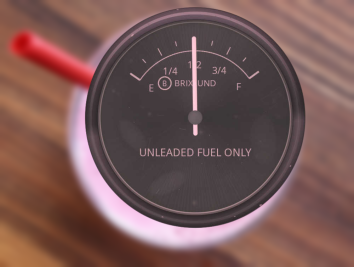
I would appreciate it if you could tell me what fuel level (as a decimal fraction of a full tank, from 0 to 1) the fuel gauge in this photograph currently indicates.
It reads 0.5
